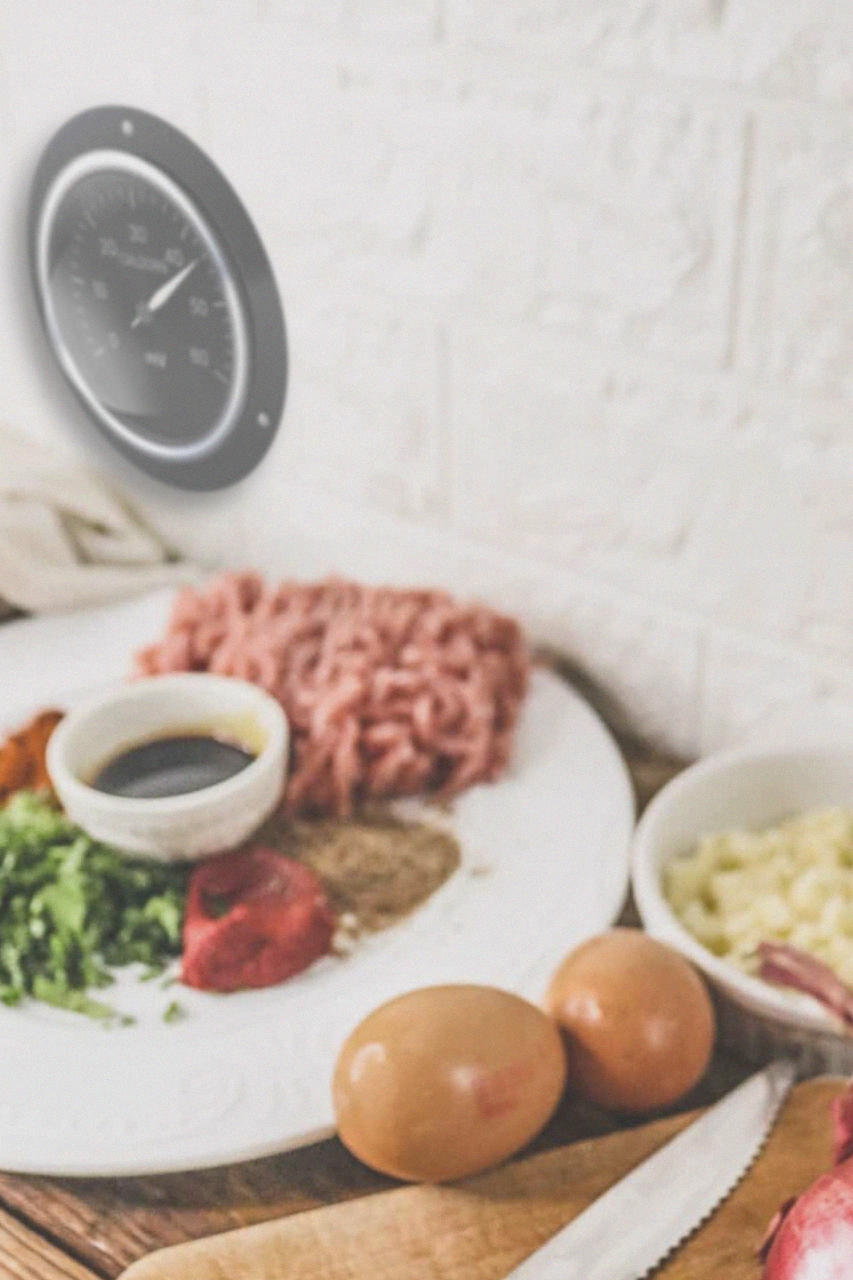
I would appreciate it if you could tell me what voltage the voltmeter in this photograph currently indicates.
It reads 44 mV
